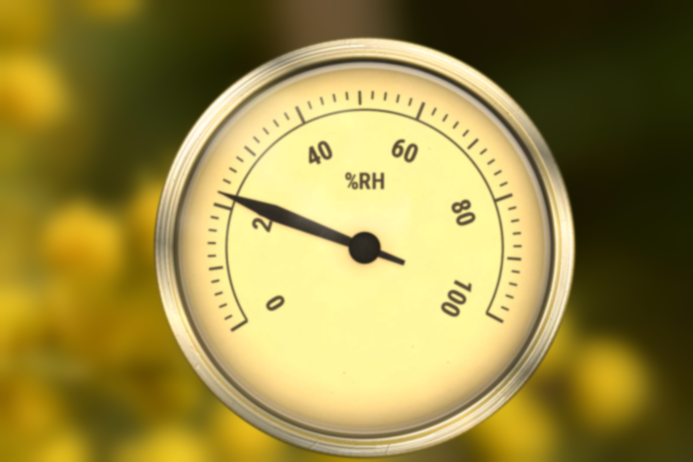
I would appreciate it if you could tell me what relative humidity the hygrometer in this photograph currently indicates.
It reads 22 %
